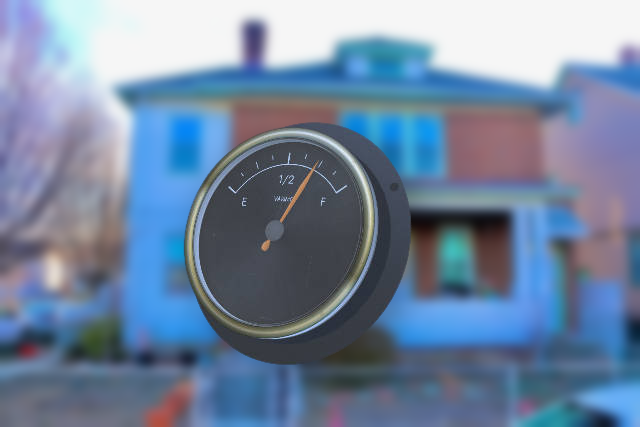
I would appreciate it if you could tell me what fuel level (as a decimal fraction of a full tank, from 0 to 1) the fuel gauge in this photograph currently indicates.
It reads 0.75
